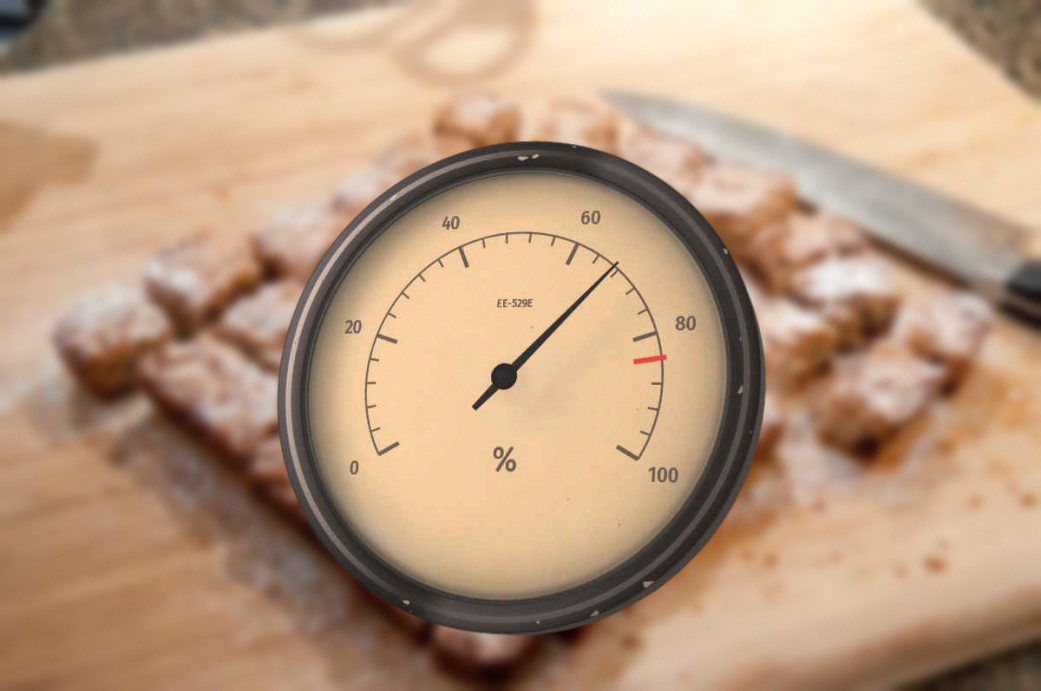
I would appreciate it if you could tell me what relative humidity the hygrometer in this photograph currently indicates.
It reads 68 %
